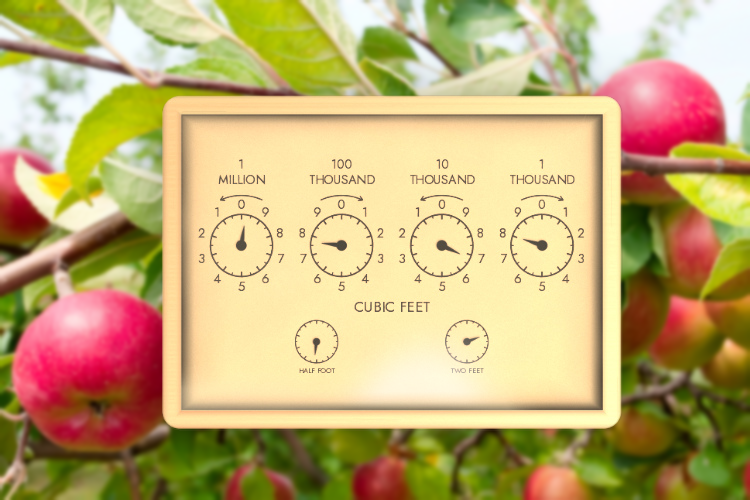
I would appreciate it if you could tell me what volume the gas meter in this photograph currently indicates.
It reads 976800 ft³
